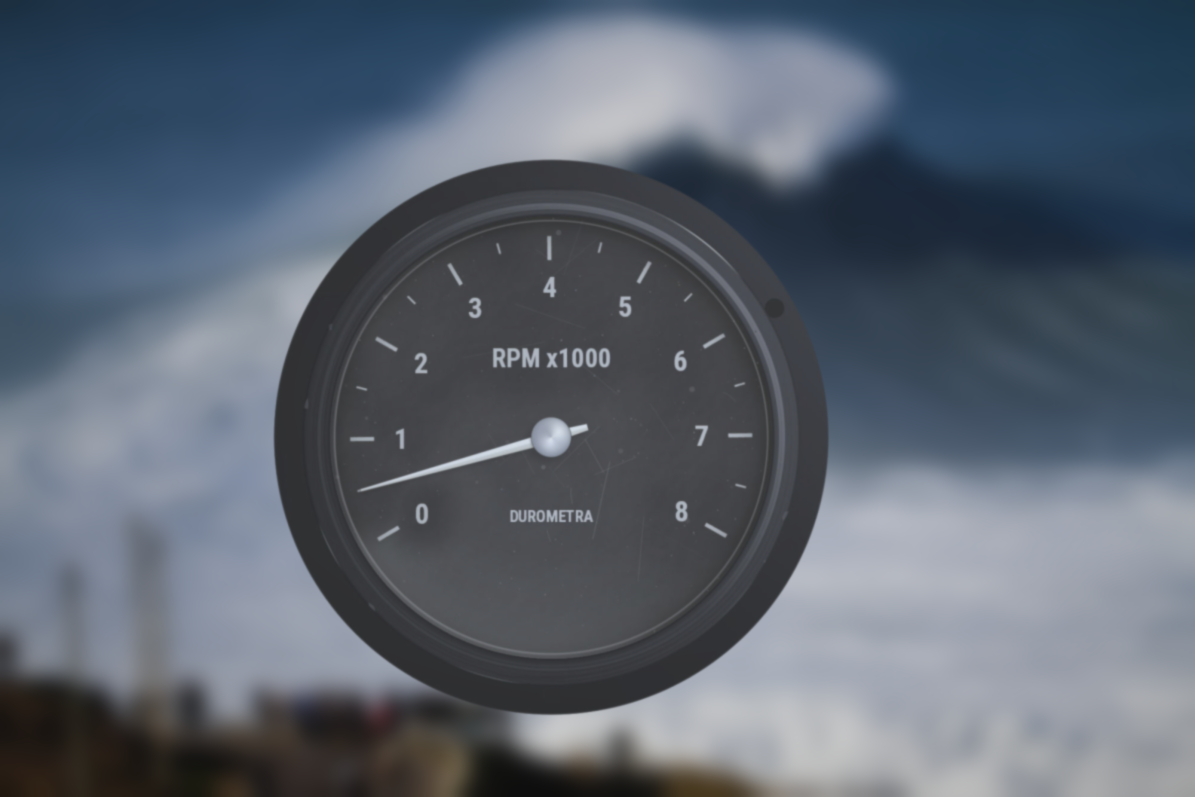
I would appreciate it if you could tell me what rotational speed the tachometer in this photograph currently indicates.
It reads 500 rpm
